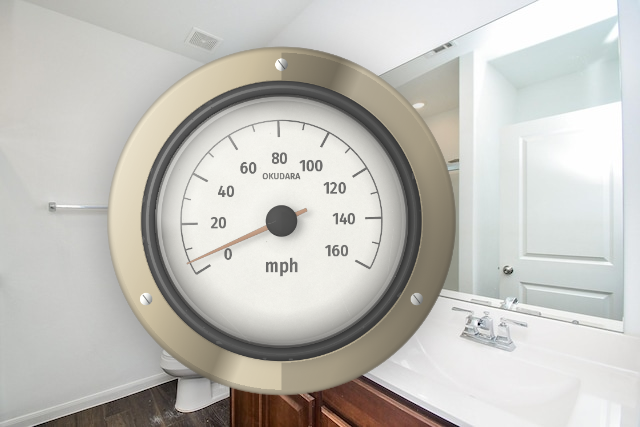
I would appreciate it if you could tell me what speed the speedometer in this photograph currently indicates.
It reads 5 mph
